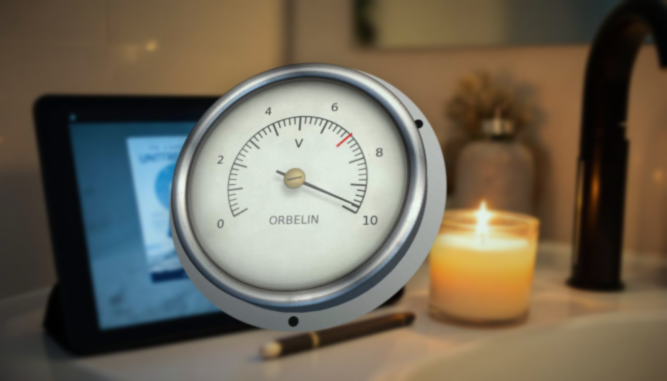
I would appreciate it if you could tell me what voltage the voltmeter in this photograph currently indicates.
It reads 9.8 V
